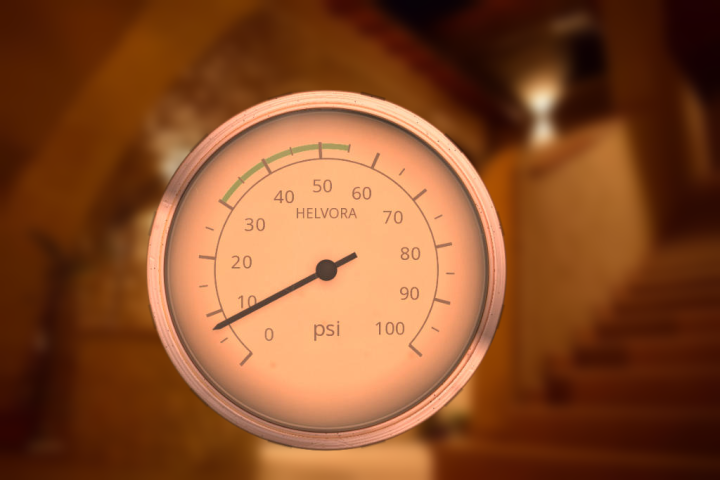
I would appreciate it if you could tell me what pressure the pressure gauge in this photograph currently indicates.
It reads 7.5 psi
